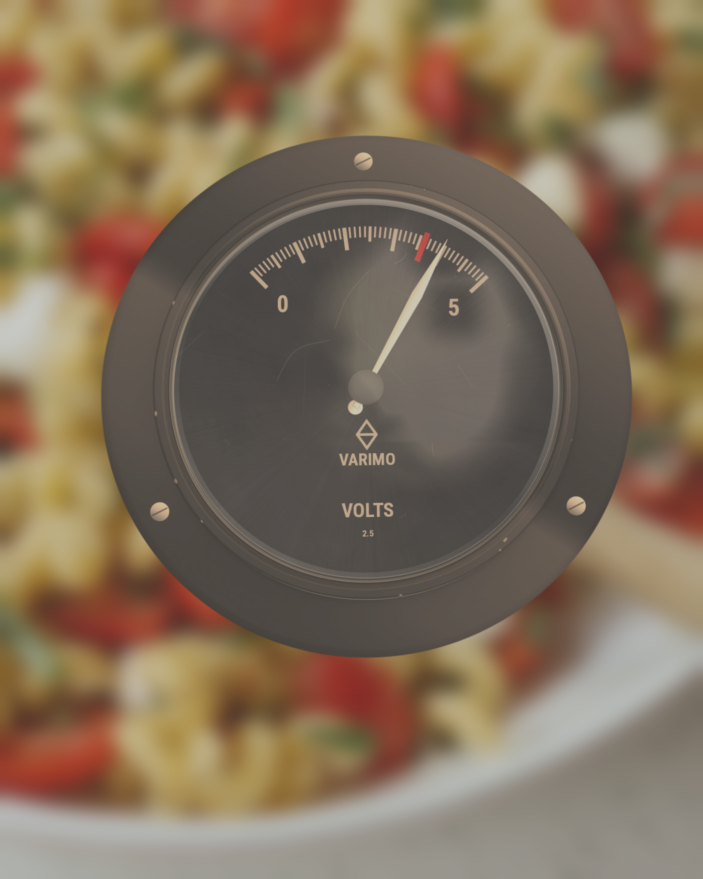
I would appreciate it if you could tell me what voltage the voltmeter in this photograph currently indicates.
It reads 4 V
